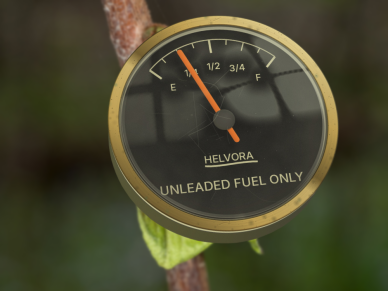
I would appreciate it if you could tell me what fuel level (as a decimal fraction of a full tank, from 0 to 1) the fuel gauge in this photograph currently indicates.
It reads 0.25
